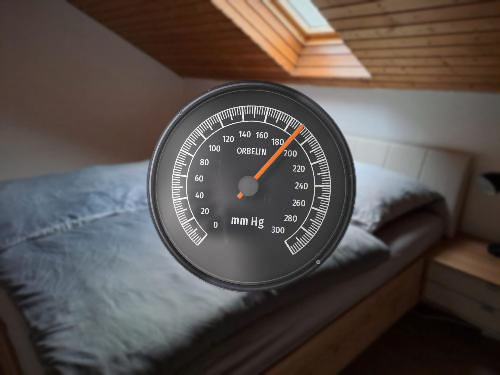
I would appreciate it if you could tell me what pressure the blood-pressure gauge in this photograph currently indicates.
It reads 190 mmHg
